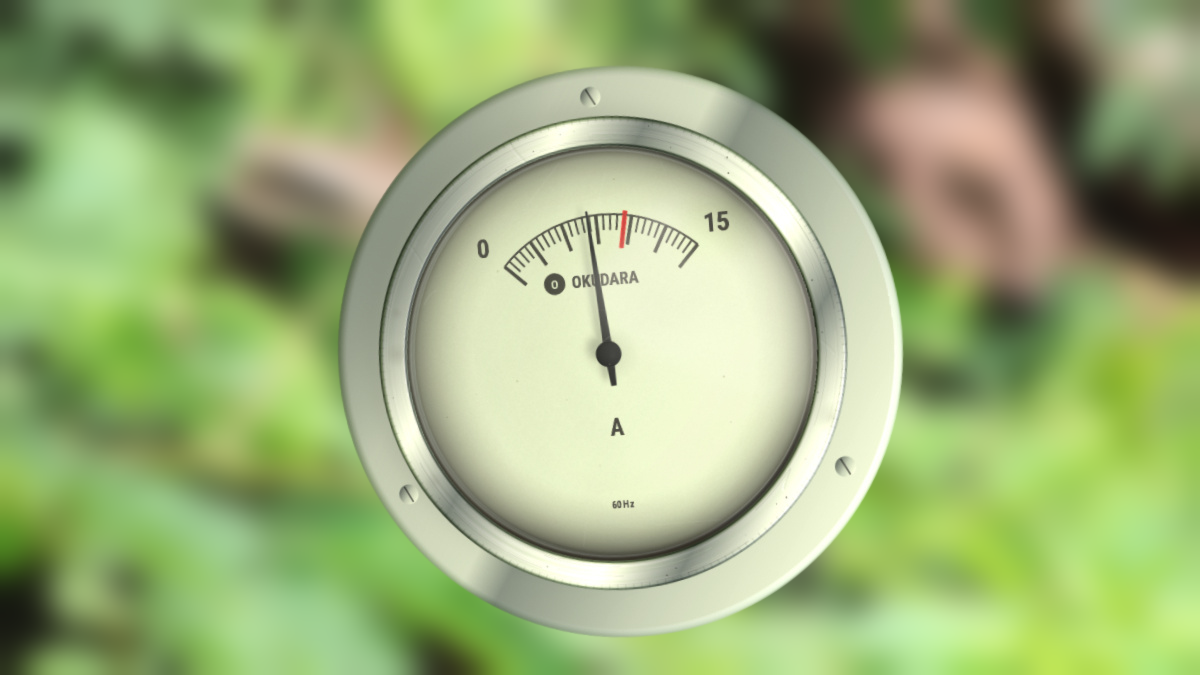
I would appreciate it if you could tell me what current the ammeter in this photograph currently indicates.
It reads 7 A
